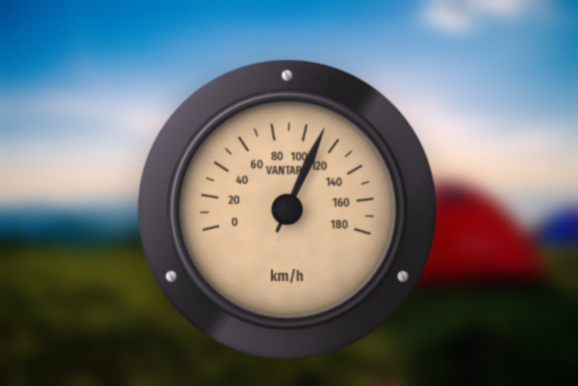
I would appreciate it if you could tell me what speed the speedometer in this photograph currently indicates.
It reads 110 km/h
